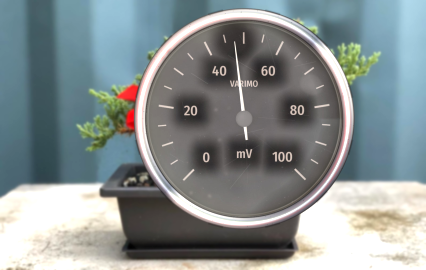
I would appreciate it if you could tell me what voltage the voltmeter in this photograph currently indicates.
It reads 47.5 mV
